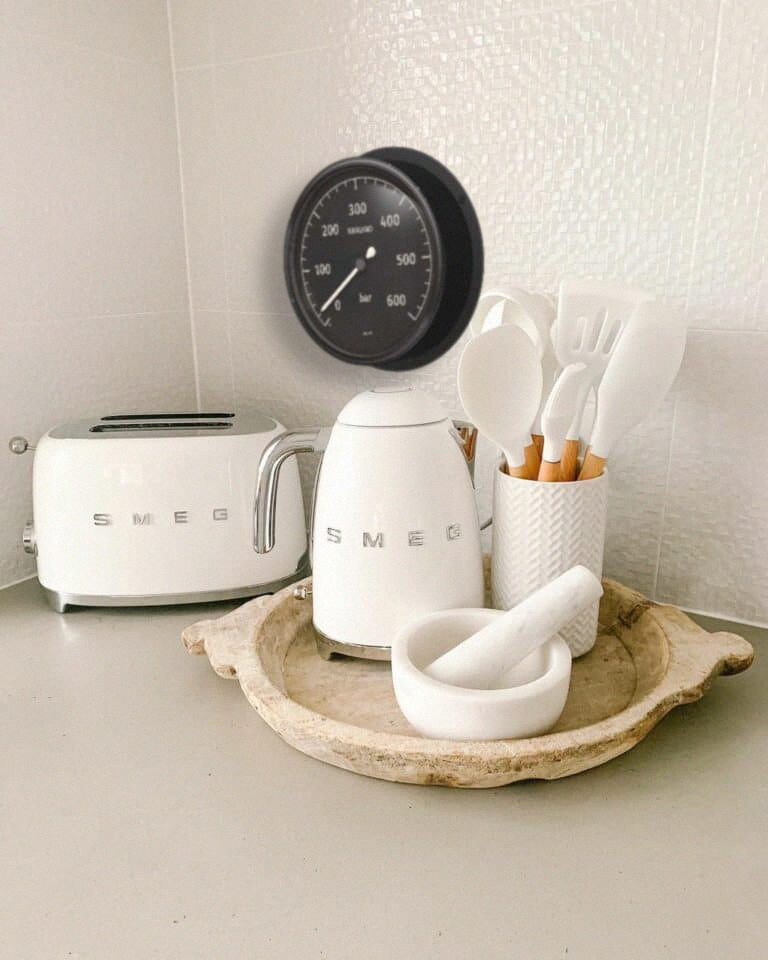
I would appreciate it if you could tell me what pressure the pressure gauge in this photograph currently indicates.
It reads 20 bar
